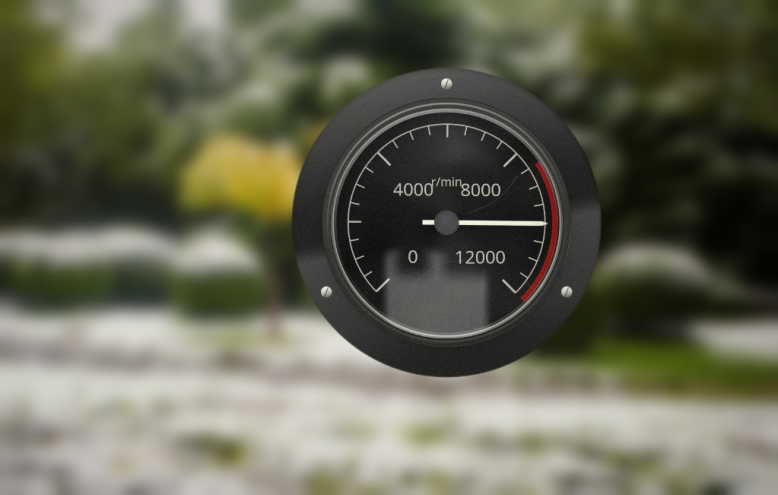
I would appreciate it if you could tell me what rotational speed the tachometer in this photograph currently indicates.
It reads 10000 rpm
